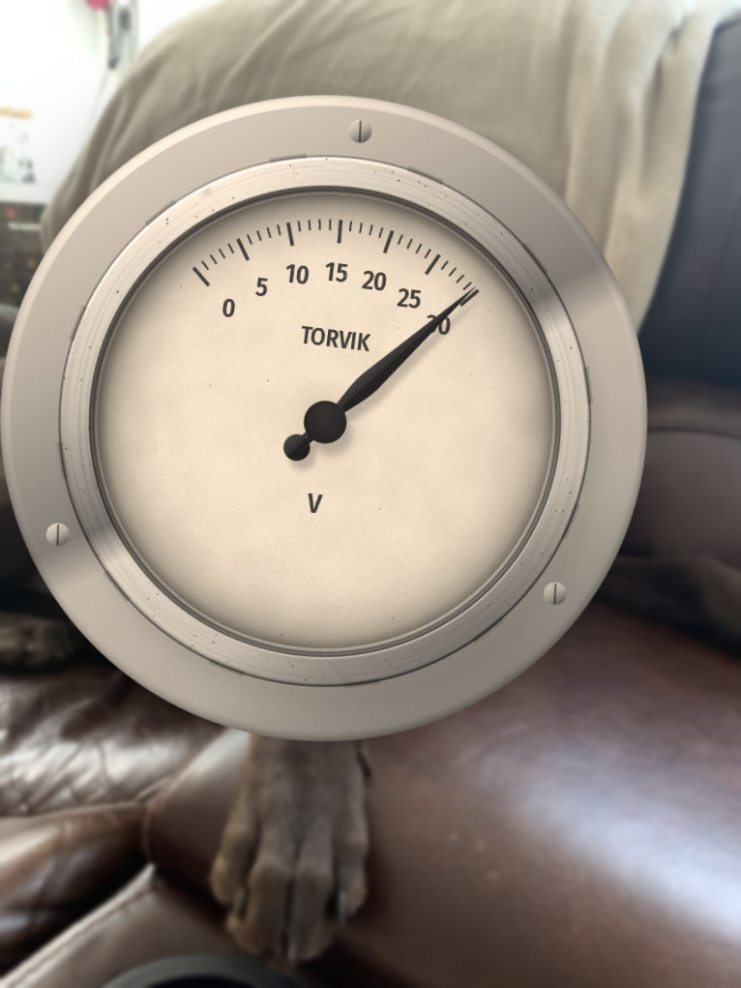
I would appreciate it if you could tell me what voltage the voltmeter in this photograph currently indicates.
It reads 29.5 V
